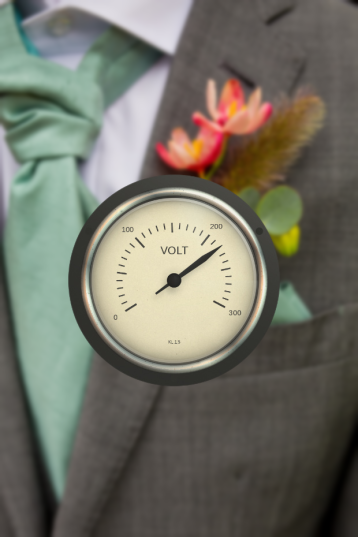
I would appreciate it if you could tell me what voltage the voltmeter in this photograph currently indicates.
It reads 220 V
